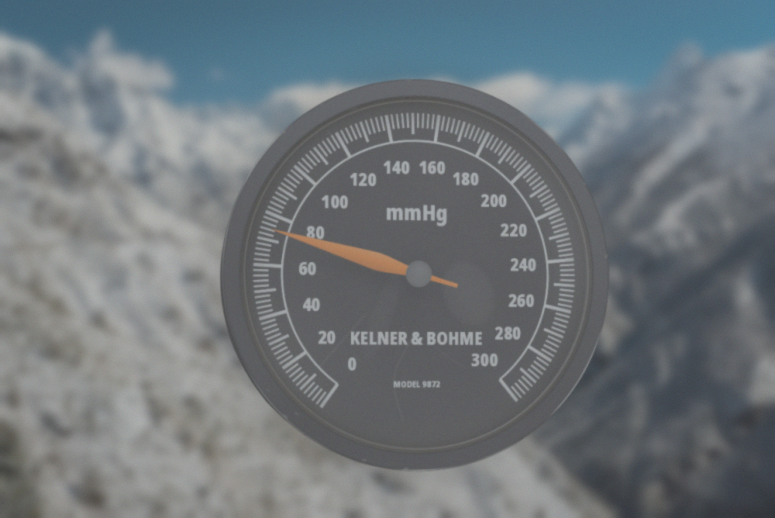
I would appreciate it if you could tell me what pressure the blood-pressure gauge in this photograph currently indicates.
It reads 74 mmHg
